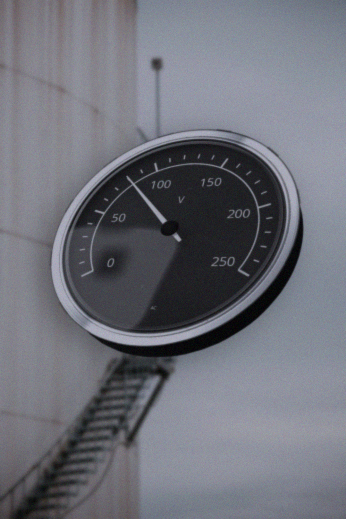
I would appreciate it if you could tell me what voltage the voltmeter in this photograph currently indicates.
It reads 80 V
